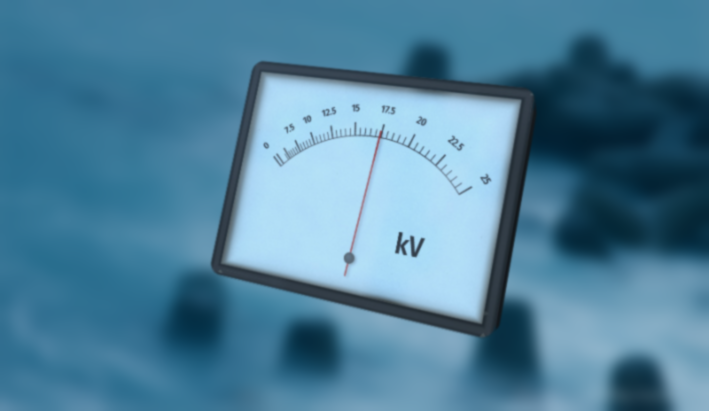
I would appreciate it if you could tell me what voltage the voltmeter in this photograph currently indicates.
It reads 17.5 kV
